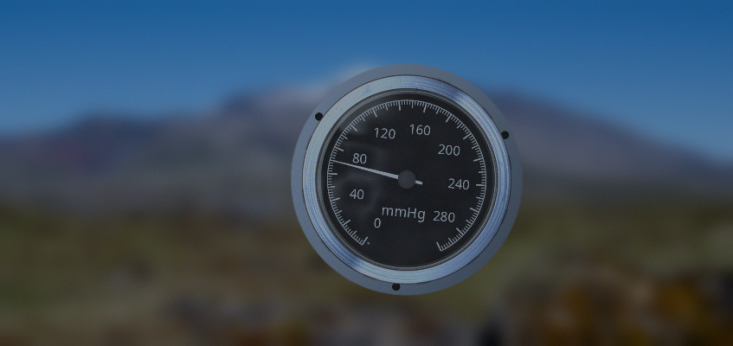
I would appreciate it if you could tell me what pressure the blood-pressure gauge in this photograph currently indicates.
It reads 70 mmHg
